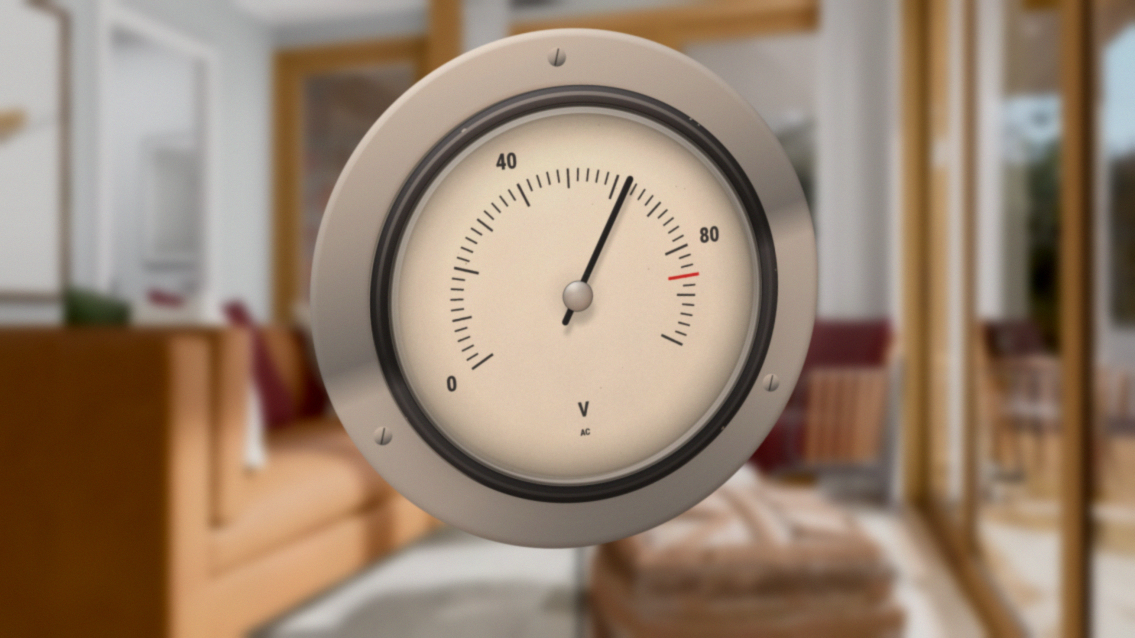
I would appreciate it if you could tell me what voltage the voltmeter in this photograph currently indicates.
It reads 62 V
